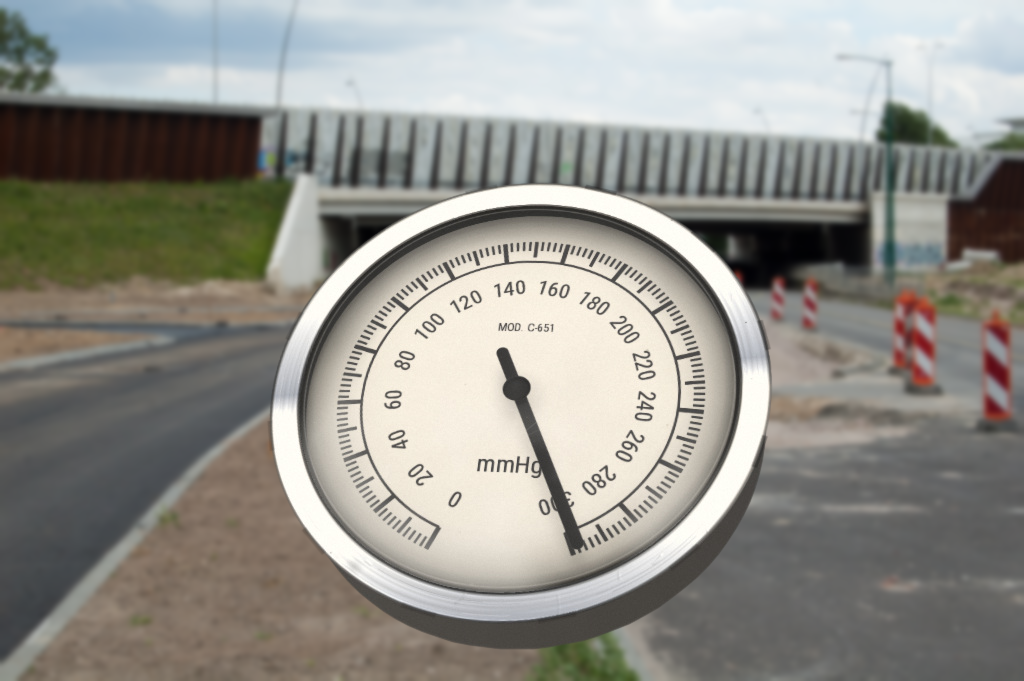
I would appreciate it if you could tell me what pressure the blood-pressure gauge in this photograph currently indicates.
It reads 298 mmHg
